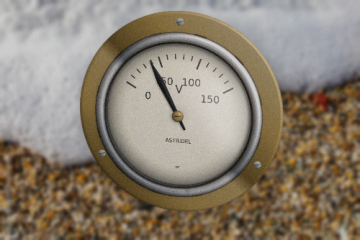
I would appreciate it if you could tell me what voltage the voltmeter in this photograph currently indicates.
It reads 40 V
